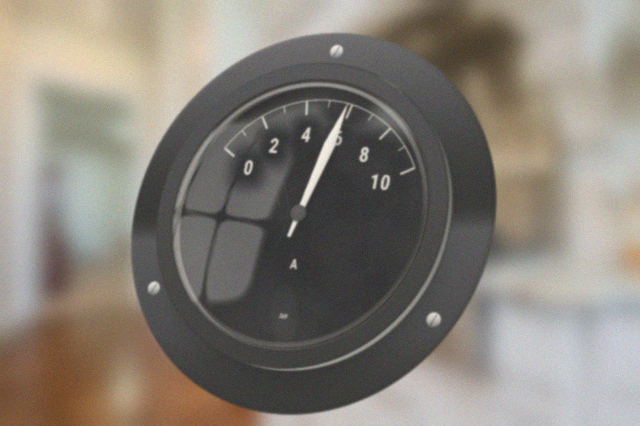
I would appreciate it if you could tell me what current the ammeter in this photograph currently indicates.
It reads 6 A
